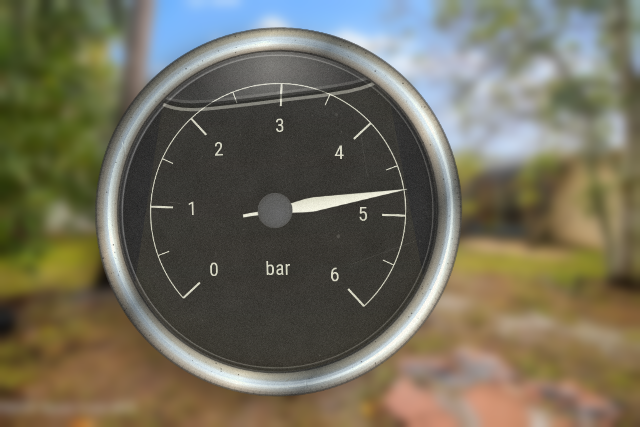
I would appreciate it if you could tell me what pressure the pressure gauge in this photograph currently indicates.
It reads 4.75 bar
